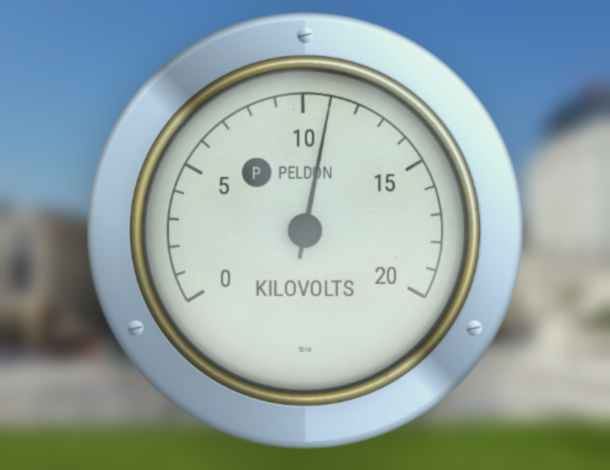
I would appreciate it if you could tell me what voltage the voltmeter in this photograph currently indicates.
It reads 11 kV
